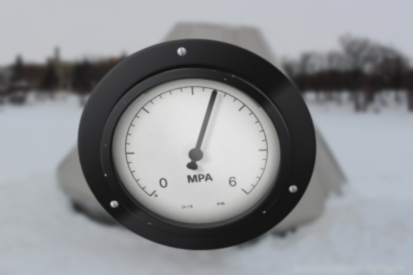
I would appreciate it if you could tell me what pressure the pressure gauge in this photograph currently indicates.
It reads 3.4 MPa
